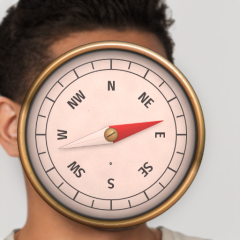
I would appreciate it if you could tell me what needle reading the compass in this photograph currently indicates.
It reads 75 °
